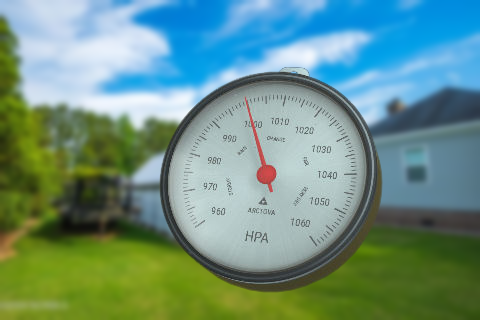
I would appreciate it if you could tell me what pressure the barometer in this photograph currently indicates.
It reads 1000 hPa
